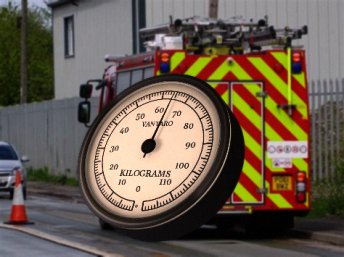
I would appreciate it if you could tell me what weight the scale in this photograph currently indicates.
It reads 65 kg
